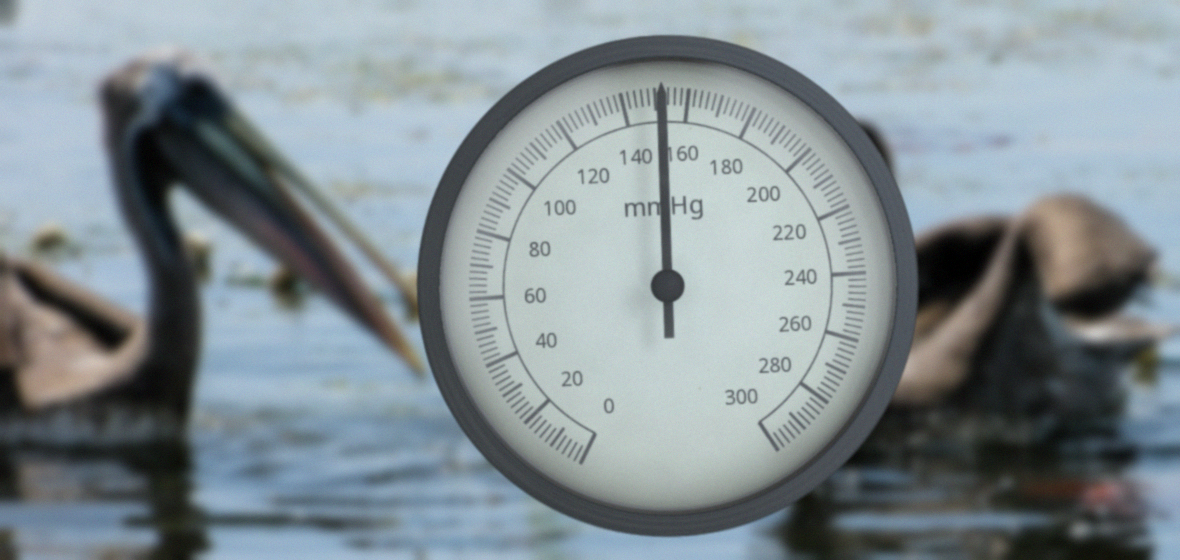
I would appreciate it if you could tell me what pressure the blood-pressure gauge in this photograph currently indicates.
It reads 152 mmHg
